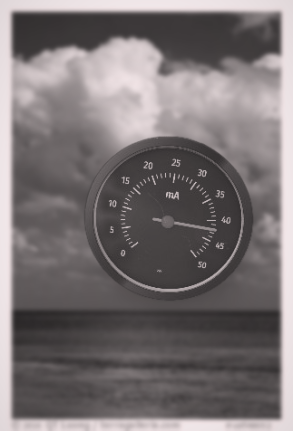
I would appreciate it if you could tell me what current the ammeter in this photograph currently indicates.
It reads 42 mA
